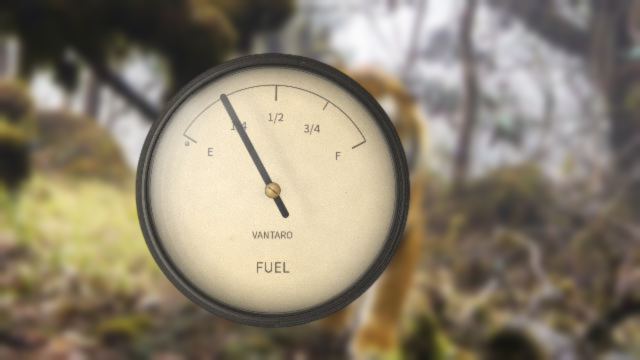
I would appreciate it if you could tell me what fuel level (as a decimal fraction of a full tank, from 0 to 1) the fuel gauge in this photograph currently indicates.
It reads 0.25
